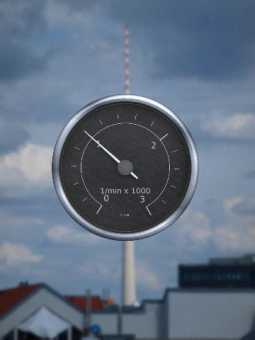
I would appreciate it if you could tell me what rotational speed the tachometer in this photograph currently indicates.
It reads 1000 rpm
